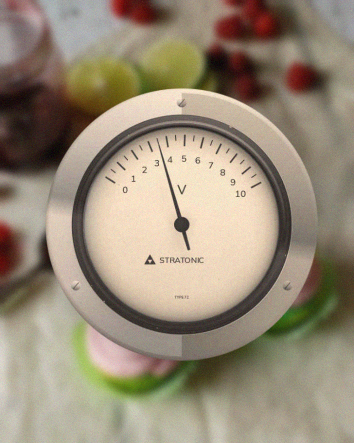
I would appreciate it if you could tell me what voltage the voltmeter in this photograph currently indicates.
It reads 3.5 V
